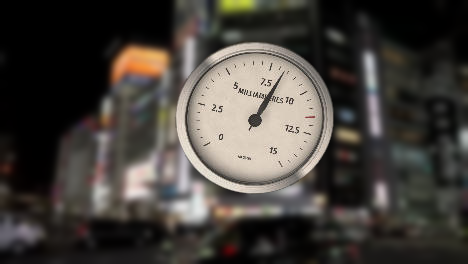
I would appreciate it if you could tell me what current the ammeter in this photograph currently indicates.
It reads 8.25 mA
